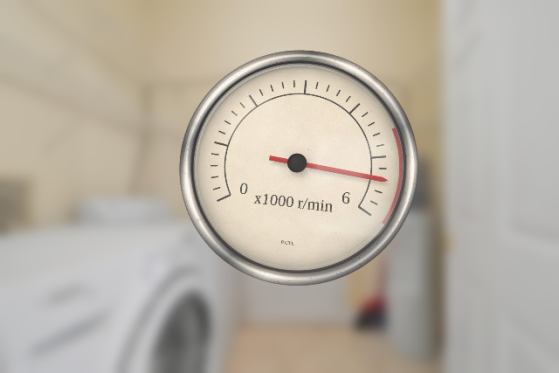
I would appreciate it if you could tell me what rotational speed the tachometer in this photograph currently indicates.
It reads 5400 rpm
